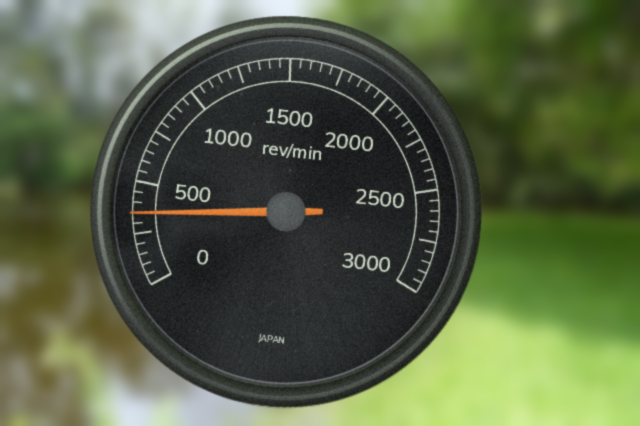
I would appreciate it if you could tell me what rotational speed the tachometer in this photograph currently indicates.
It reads 350 rpm
